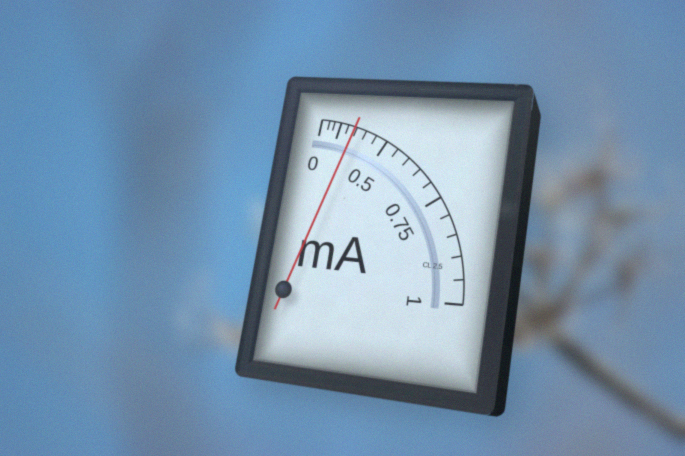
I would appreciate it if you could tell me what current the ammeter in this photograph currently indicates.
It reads 0.35 mA
